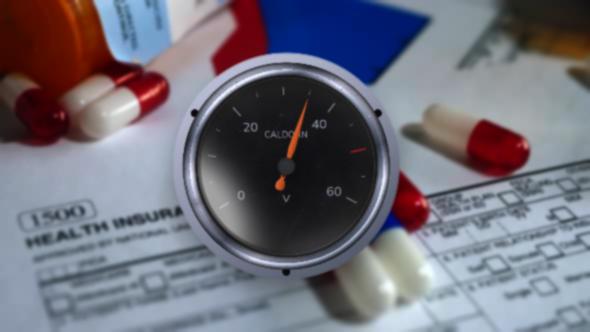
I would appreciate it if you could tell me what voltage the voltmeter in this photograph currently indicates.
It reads 35 V
